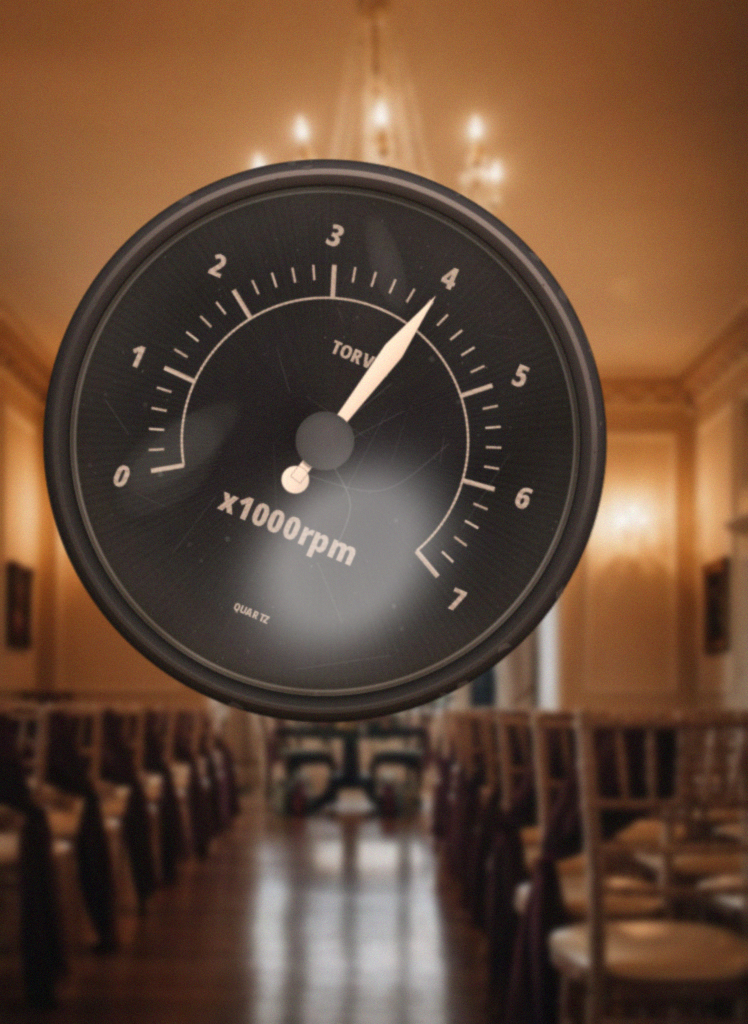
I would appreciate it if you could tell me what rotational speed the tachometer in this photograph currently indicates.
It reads 4000 rpm
